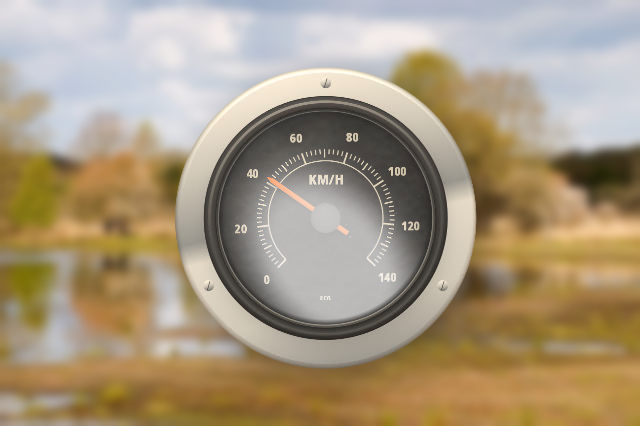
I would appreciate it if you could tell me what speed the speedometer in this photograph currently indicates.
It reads 42 km/h
